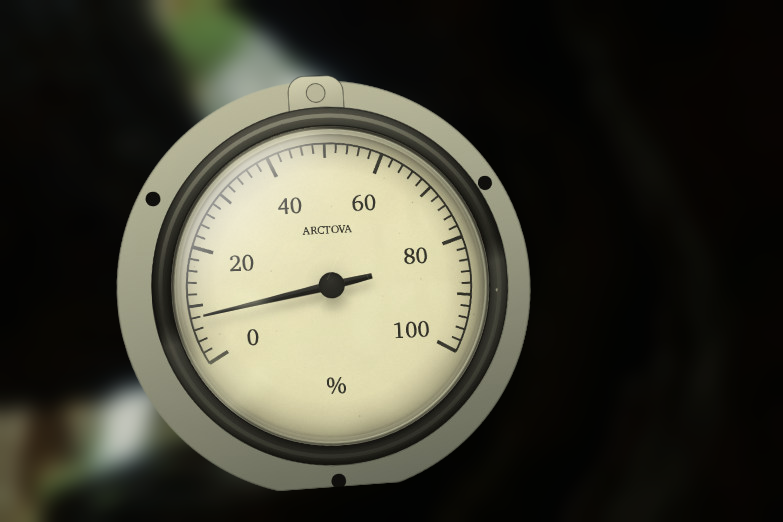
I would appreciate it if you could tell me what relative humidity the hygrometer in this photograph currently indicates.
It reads 8 %
